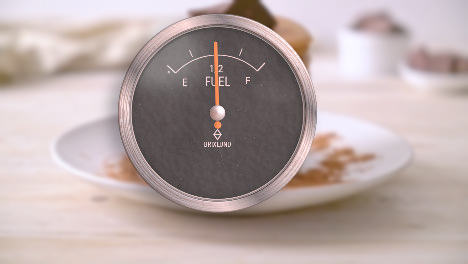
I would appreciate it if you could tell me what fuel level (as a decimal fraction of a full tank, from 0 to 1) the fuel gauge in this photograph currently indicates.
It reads 0.5
